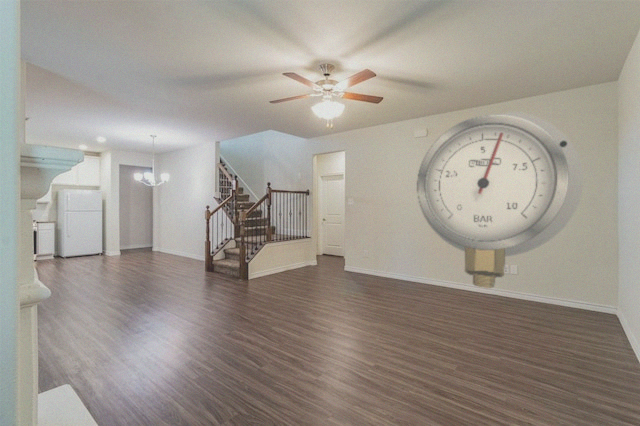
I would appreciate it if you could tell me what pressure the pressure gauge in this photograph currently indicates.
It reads 5.75 bar
